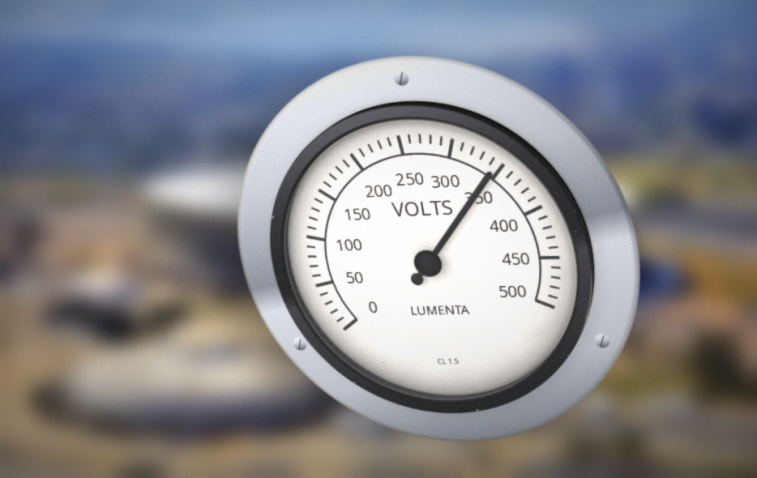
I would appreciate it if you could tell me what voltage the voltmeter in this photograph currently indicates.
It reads 345 V
